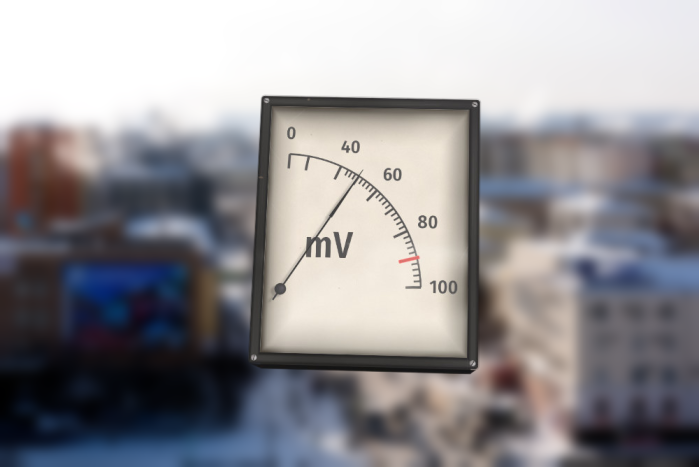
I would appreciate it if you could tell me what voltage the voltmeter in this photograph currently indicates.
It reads 50 mV
